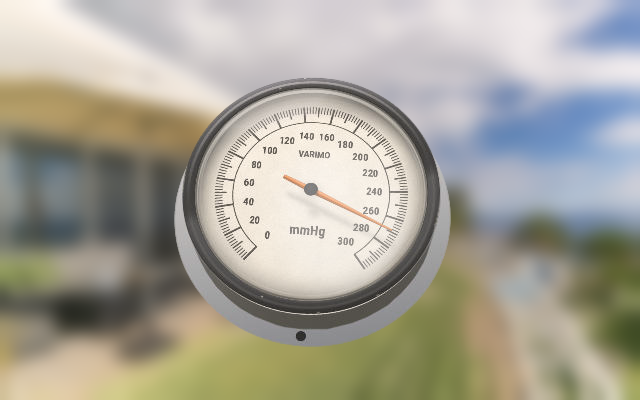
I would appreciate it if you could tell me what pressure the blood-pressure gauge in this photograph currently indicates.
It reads 270 mmHg
